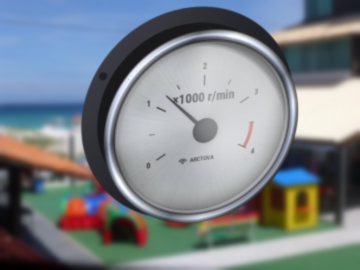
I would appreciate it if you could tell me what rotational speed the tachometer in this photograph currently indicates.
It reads 1250 rpm
